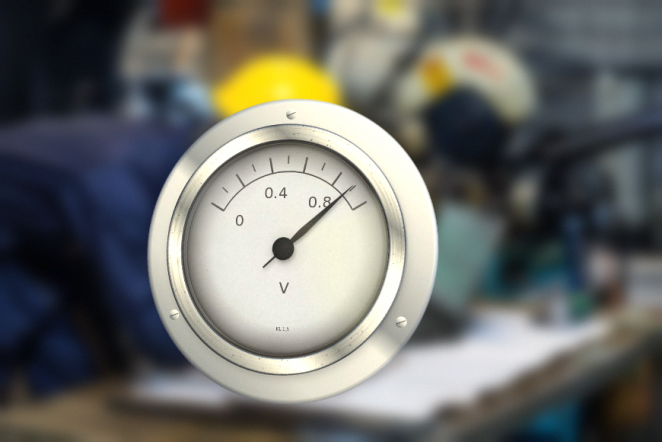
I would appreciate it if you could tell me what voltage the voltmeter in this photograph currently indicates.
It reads 0.9 V
